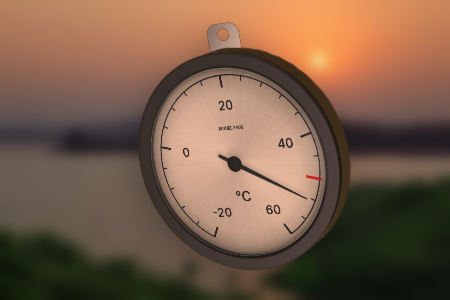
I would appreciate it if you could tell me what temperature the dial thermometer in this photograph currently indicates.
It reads 52 °C
